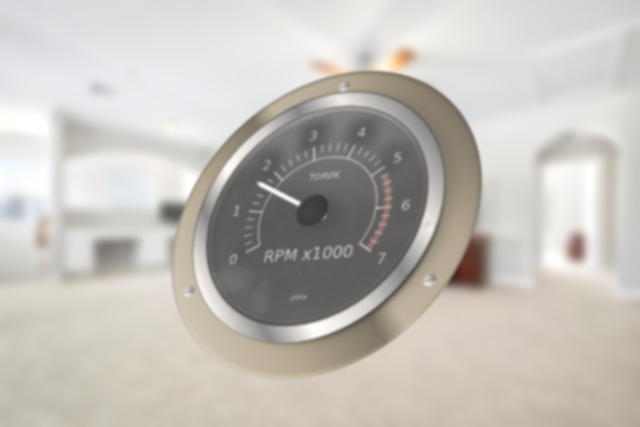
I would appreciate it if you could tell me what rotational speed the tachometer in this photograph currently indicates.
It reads 1600 rpm
